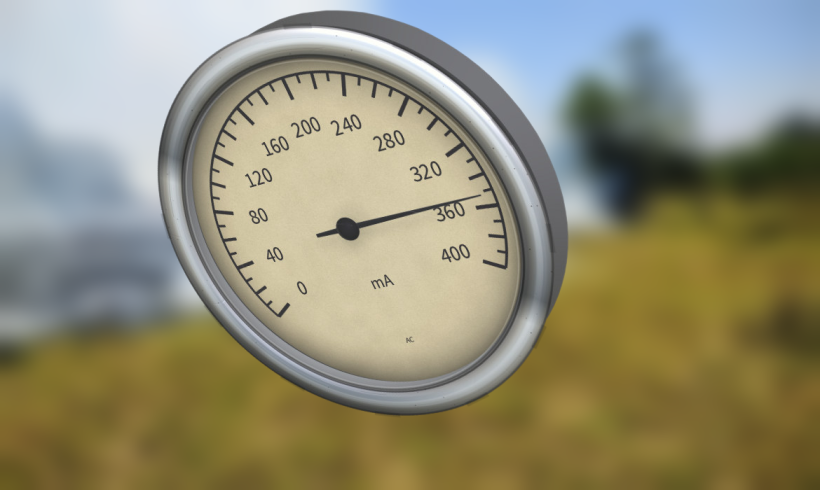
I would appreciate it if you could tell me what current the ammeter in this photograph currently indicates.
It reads 350 mA
